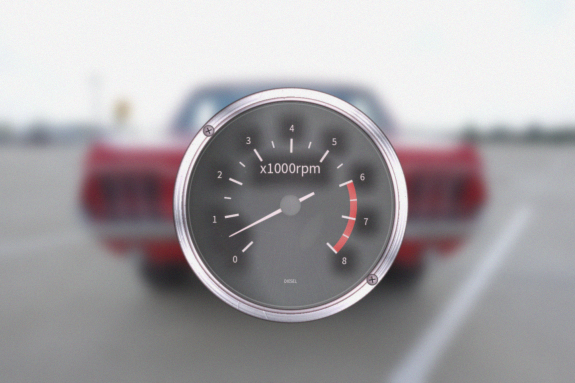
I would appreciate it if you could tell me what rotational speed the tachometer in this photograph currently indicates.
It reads 500 rpm
